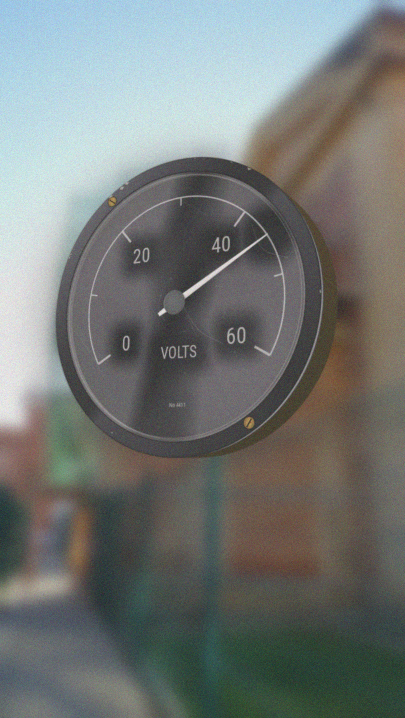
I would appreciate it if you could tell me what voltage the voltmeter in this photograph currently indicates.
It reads 45 V
